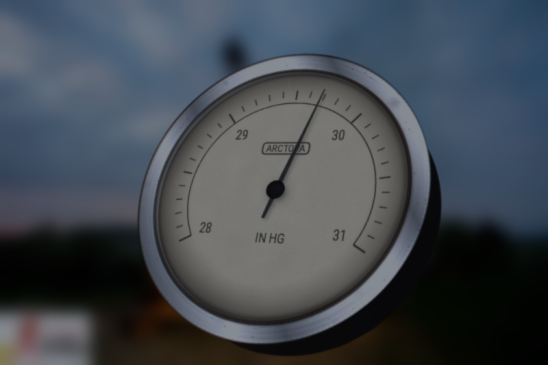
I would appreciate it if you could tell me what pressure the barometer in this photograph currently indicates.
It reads 29.7 inHg
